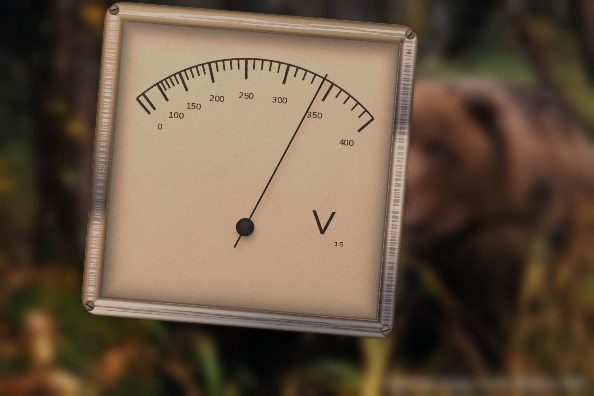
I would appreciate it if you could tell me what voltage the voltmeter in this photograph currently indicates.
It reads 340 V
